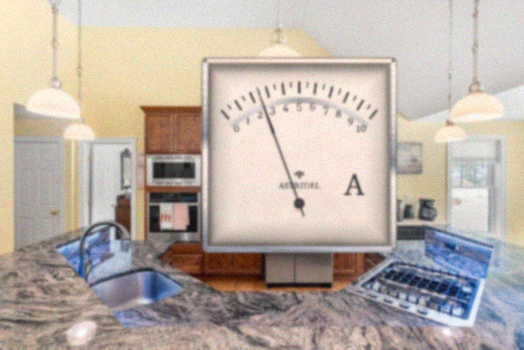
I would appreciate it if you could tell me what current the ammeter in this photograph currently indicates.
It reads 2.5 A
